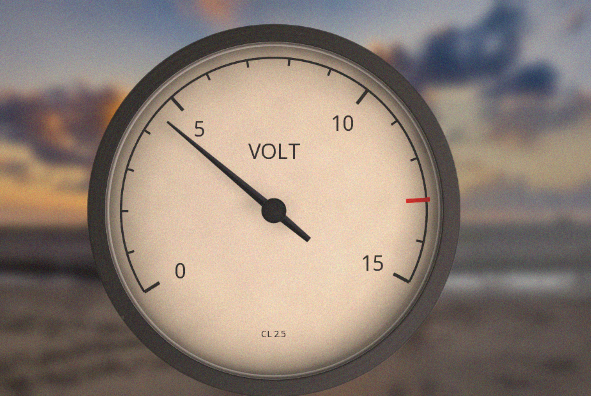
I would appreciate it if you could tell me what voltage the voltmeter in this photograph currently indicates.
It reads 4.5 V
